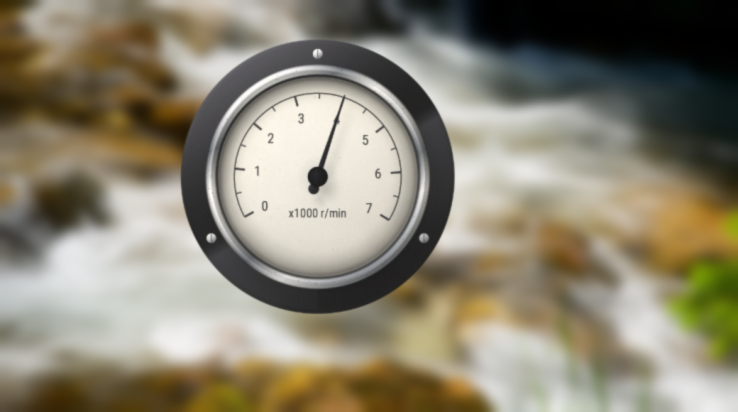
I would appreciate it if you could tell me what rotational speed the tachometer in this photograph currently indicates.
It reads 4000 rpm
